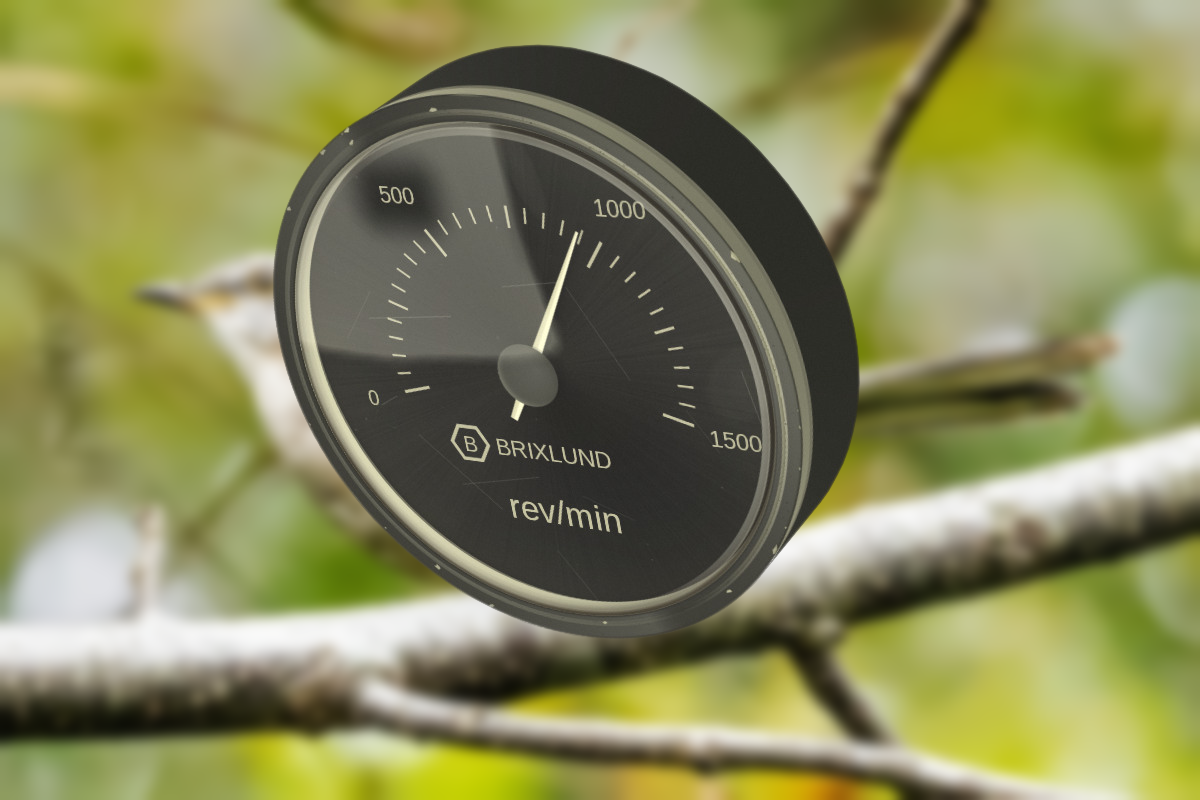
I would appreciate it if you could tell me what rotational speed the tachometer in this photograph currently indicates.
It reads 950 rpm
